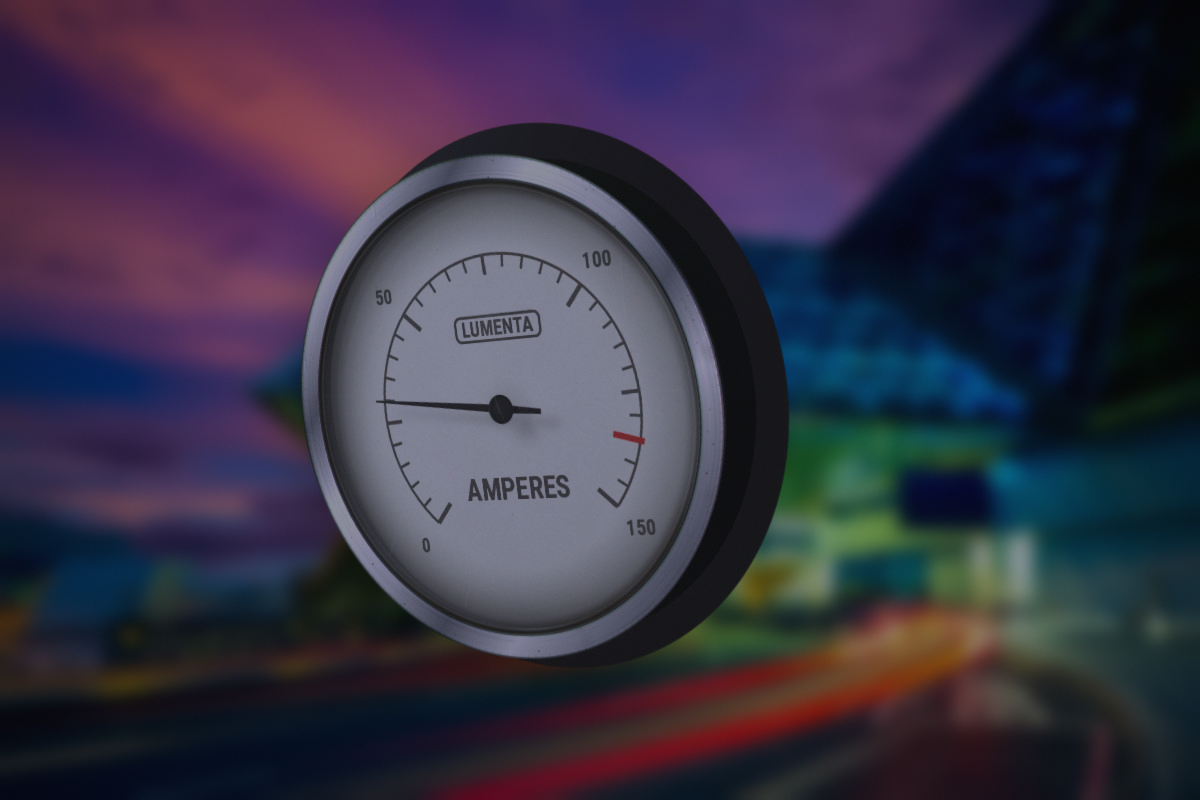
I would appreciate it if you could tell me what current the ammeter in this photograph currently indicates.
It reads 30 A
